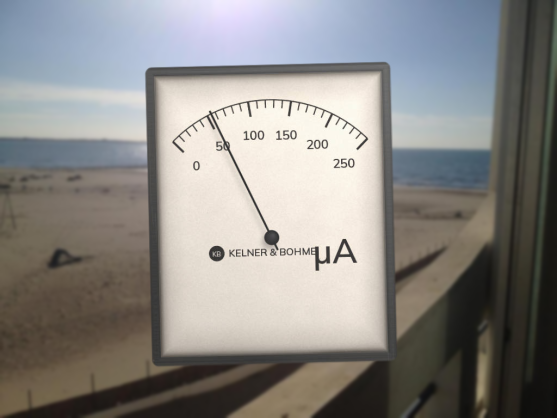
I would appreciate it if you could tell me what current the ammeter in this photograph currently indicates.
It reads 55 µA
